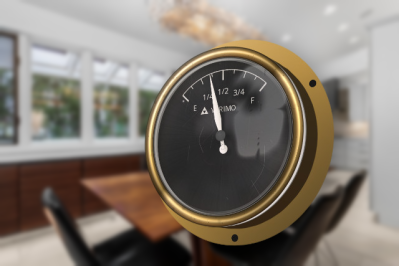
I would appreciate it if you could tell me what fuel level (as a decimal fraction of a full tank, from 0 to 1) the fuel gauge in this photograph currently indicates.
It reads 0.375
